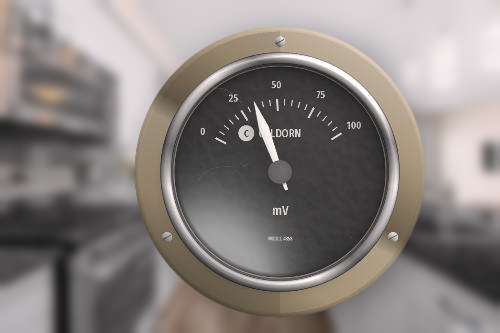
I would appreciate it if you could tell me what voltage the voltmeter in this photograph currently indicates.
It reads 35 mV
